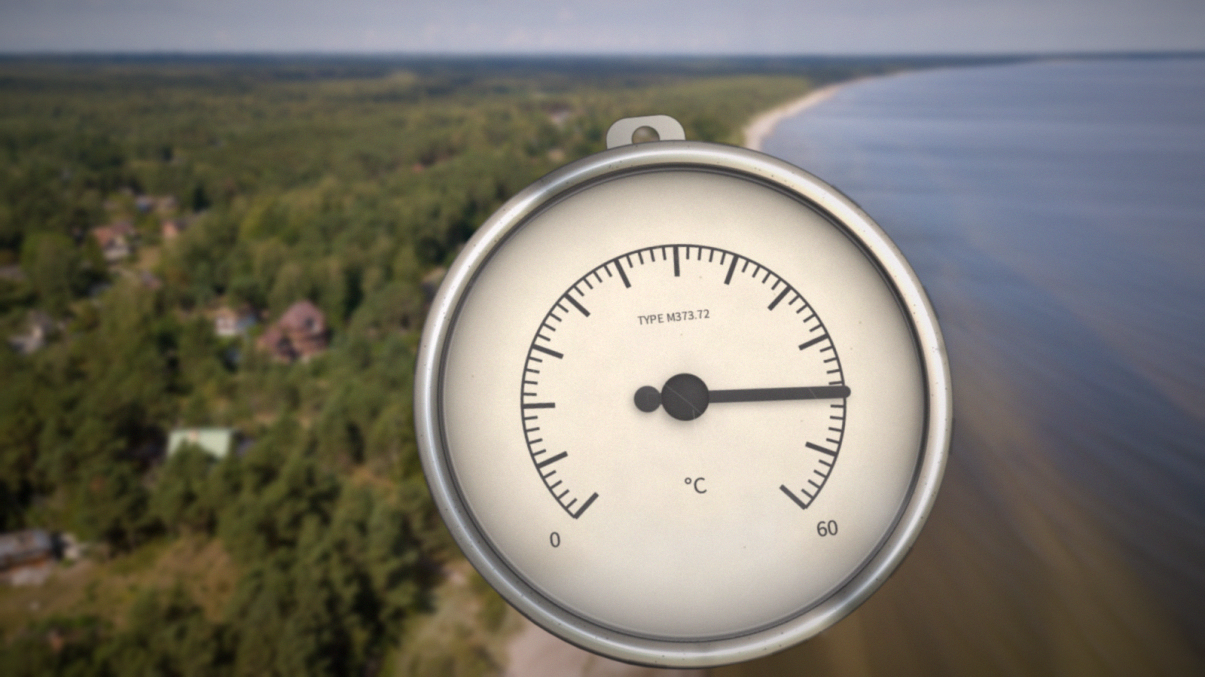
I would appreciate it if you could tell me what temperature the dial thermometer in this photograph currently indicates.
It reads 50 °C
